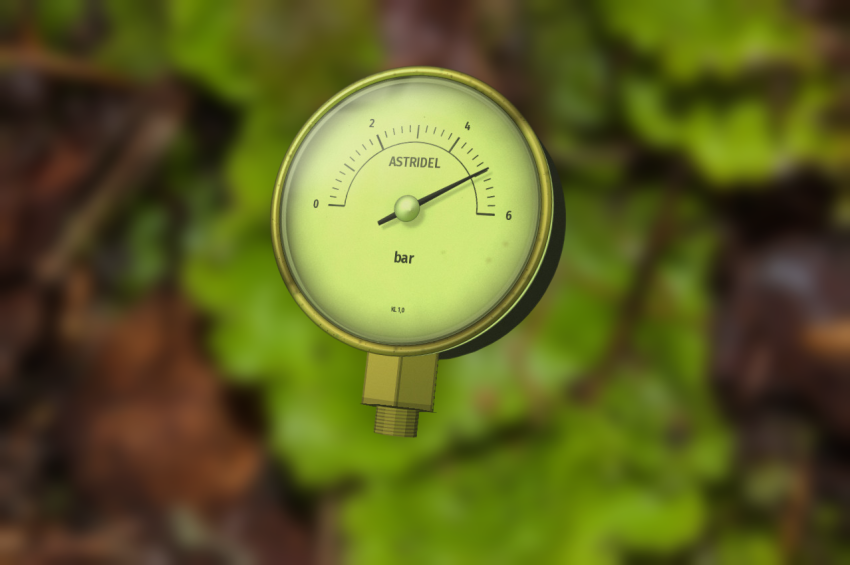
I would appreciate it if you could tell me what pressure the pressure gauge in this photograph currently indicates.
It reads 5 bar
